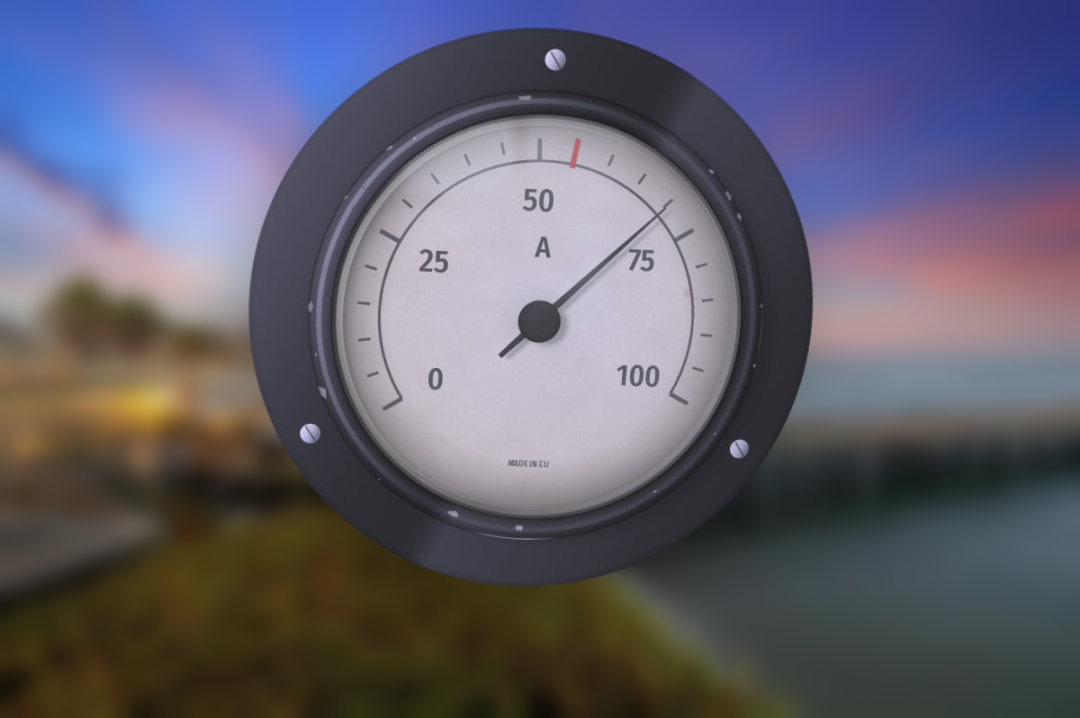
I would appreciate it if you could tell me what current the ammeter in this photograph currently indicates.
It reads 70 A
